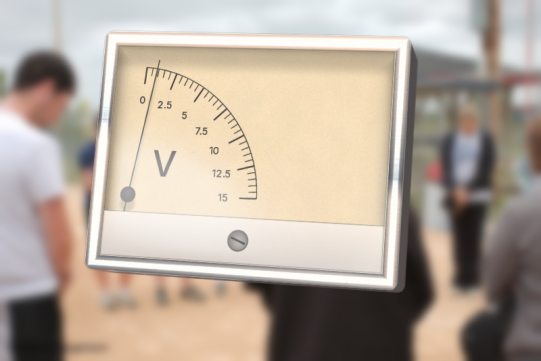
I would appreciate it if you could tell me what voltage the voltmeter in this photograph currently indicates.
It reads 1 V
